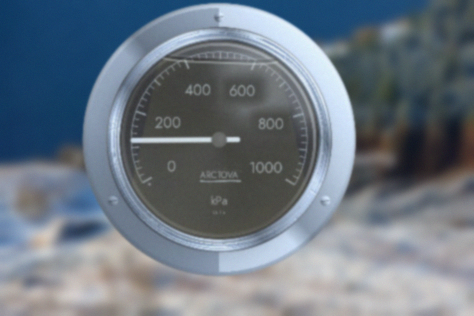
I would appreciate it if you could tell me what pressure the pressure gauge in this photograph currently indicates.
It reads 120 kPa
